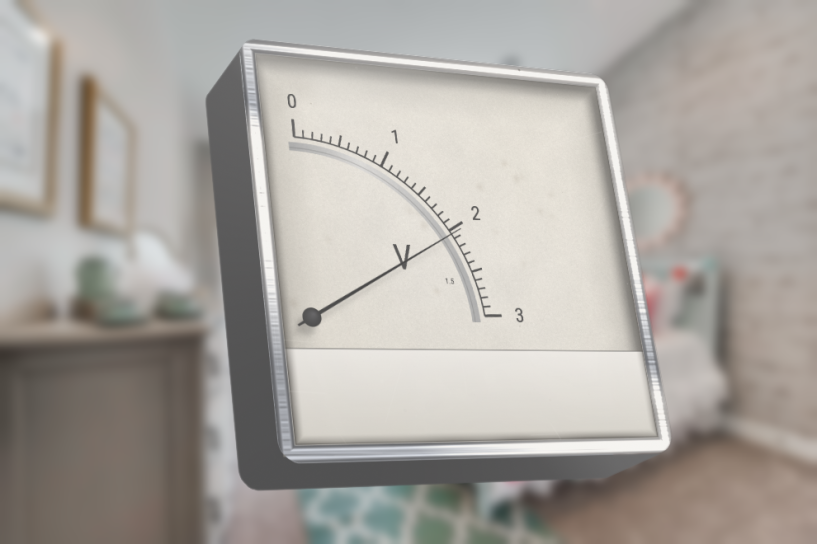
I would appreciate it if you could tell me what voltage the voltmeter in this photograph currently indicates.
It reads 2.05 V
